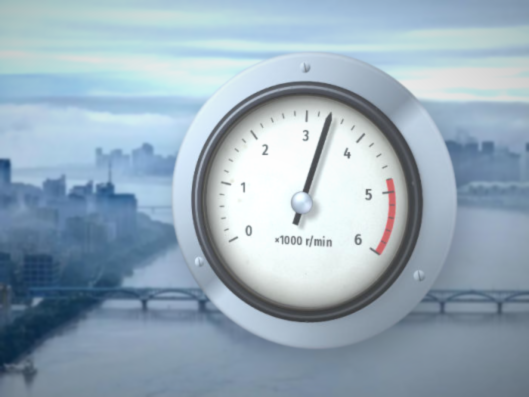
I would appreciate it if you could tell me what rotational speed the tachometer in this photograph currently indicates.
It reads 3400 rpm
